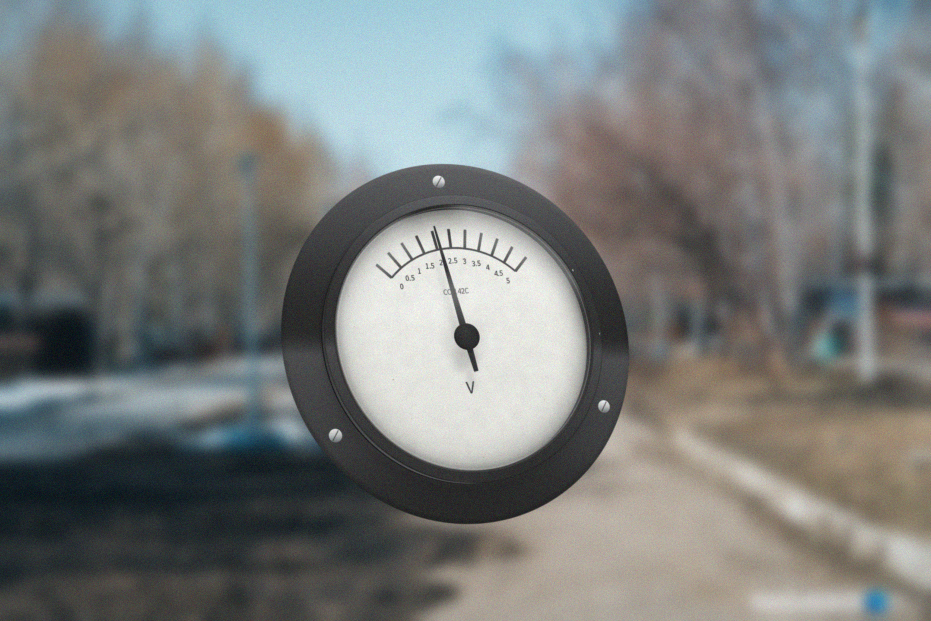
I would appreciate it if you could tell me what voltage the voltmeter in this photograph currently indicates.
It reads 2 V
